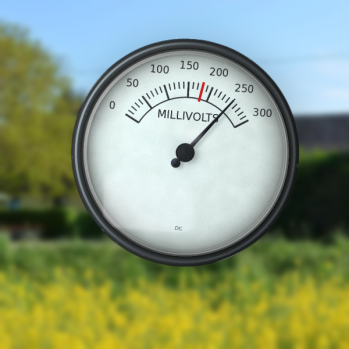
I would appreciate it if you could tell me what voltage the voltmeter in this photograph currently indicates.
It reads 250 mV
